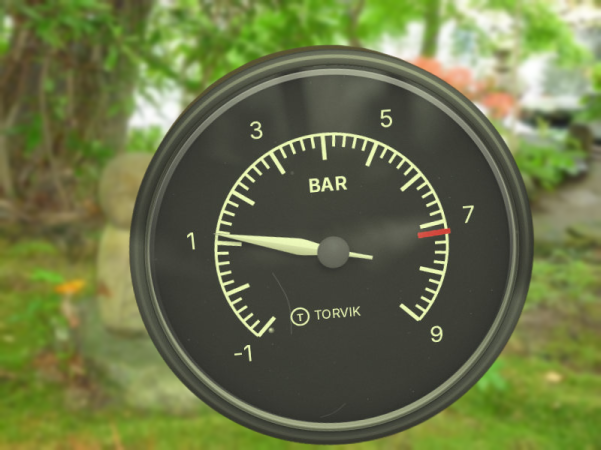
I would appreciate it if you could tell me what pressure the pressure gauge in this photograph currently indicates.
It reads 1.2 bar
